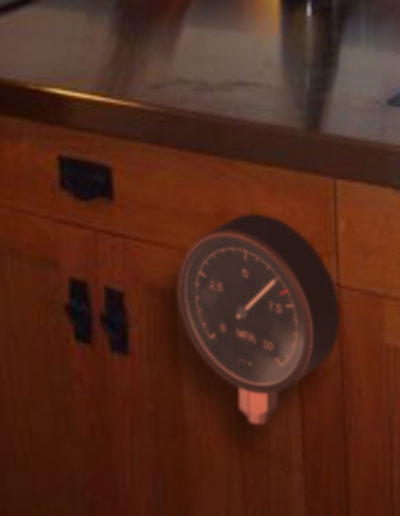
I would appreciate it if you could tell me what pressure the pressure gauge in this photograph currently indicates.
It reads 6.5 MPa
